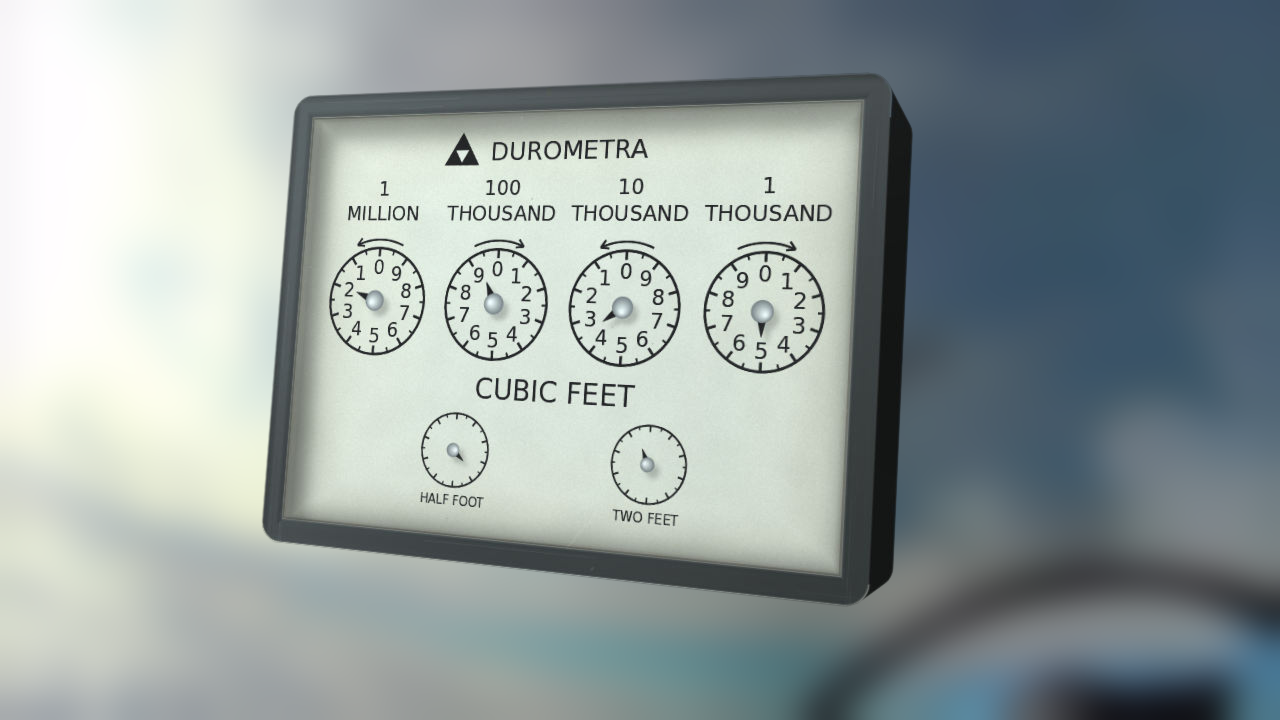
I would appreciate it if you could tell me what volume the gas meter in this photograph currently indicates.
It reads 193500 ft³
